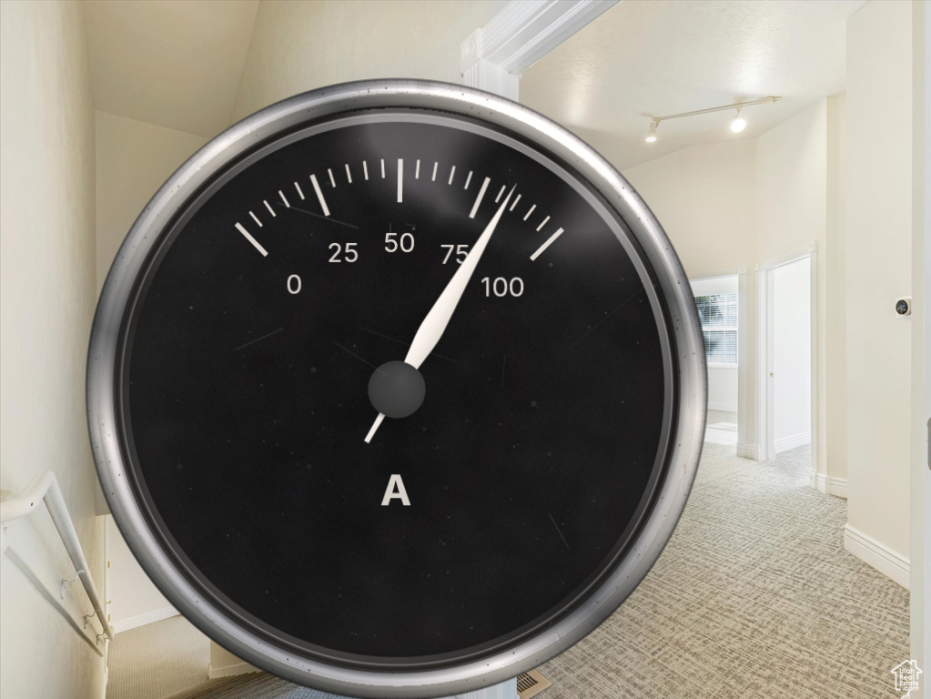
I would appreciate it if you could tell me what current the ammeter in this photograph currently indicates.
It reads 82.5 A
